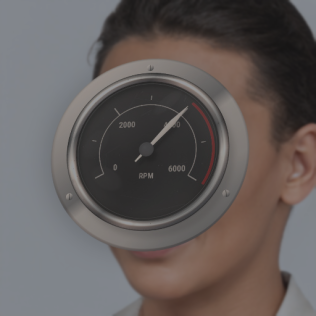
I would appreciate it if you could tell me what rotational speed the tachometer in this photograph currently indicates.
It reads 4000 rpm
